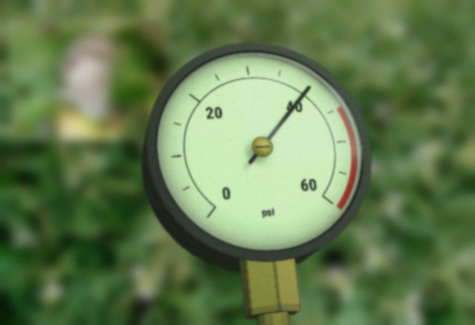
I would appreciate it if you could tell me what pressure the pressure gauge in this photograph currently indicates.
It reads 40 psi
